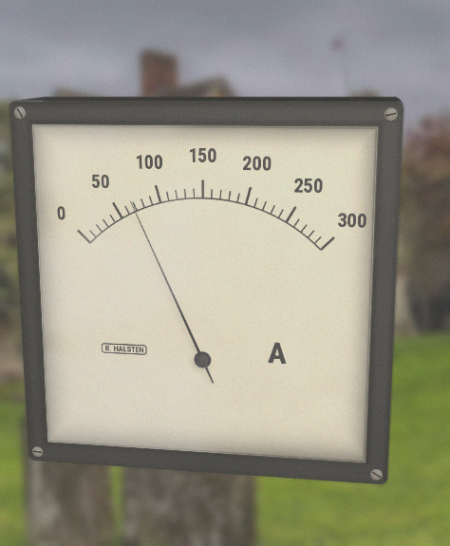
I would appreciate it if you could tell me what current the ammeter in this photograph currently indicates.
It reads 70 A
